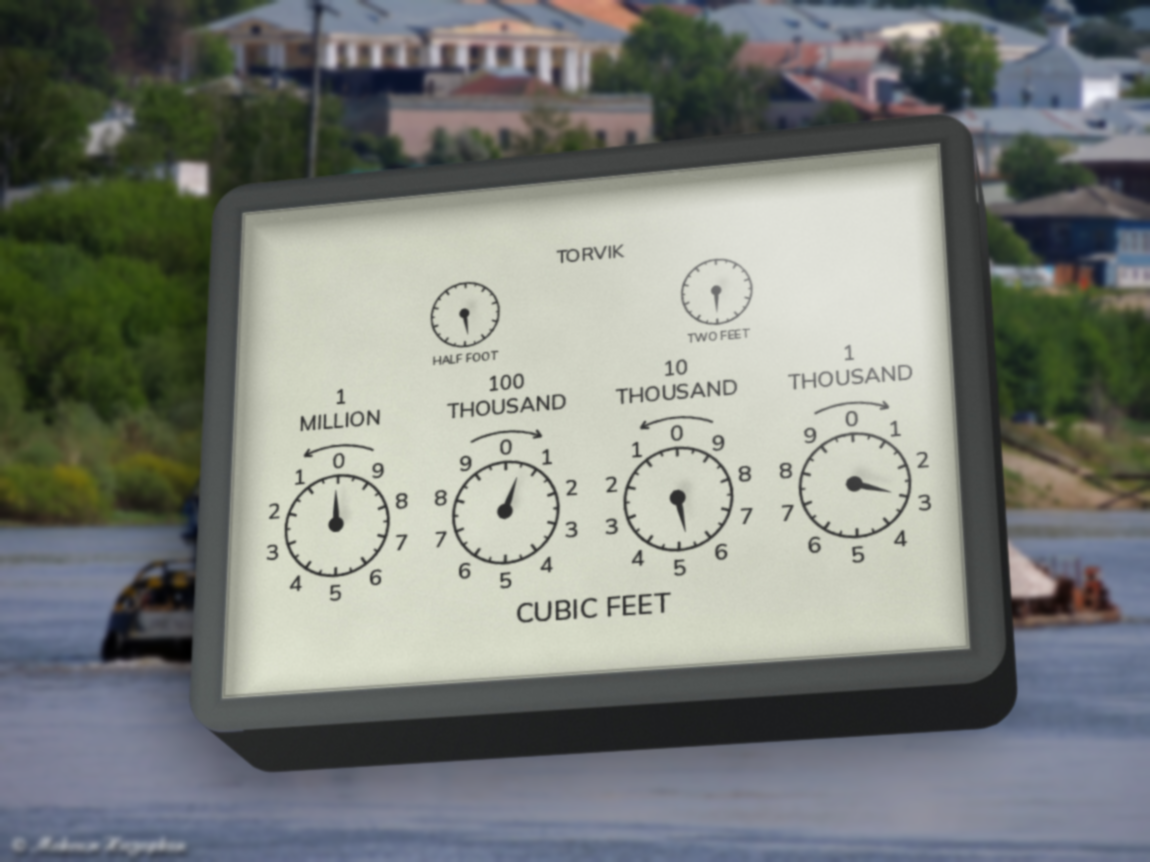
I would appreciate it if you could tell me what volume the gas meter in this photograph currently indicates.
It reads 5300 ft³
